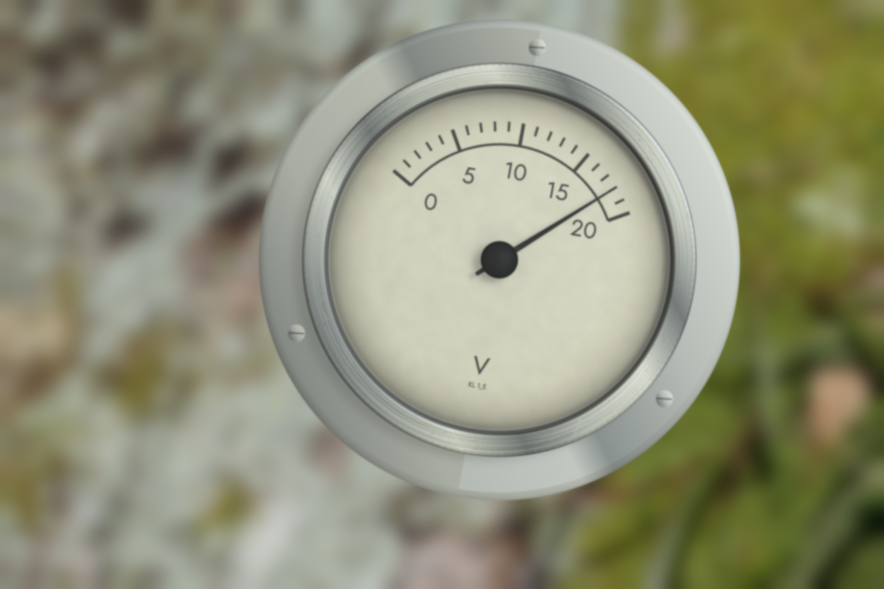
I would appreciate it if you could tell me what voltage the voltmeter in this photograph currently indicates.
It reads 18 V
